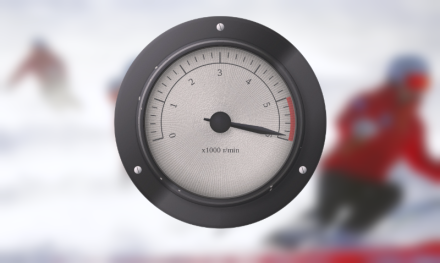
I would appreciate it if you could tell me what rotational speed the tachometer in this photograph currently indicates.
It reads 5900 rpm
